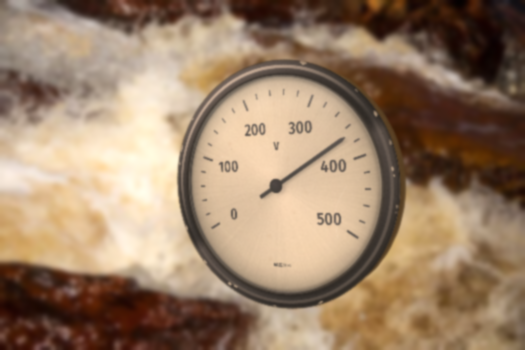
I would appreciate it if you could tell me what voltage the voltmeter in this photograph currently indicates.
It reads 370 V
